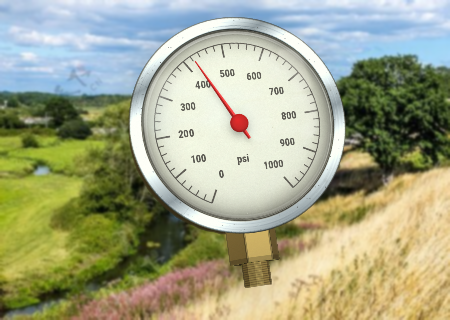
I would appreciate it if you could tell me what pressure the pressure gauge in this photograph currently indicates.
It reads 420 psi
